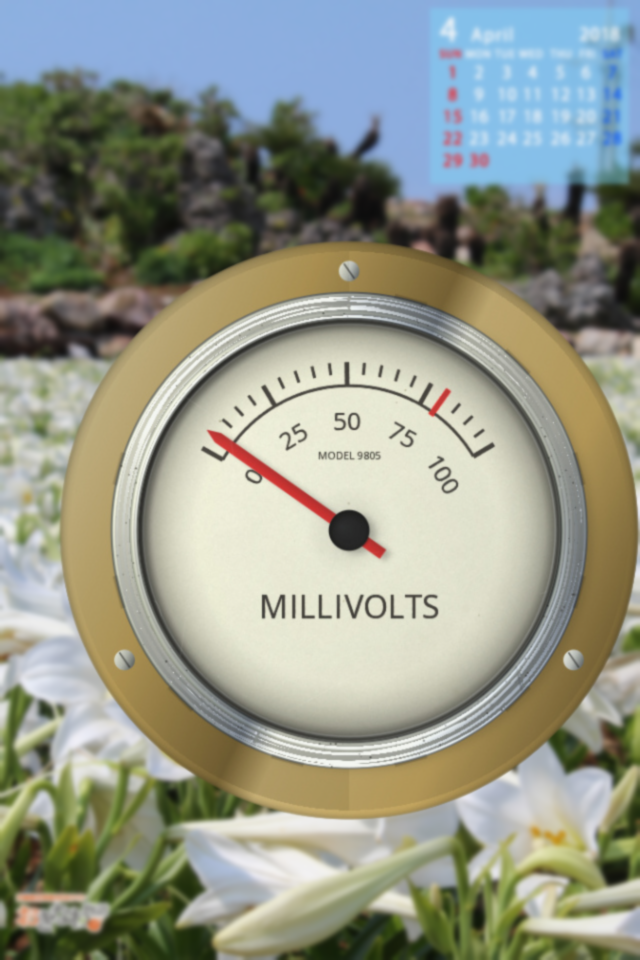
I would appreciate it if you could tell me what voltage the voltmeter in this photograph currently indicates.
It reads 5 mV
